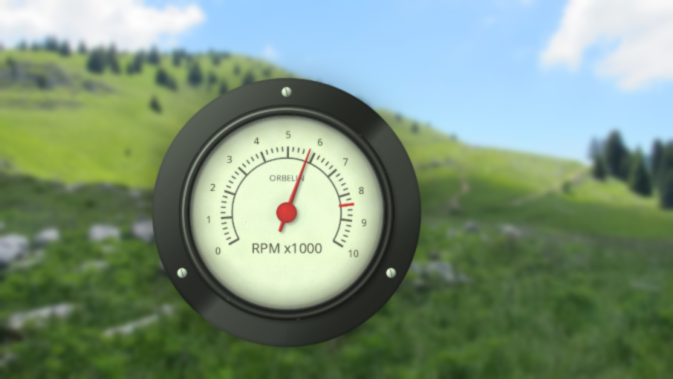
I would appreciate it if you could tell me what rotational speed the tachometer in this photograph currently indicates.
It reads 5800 rpm
